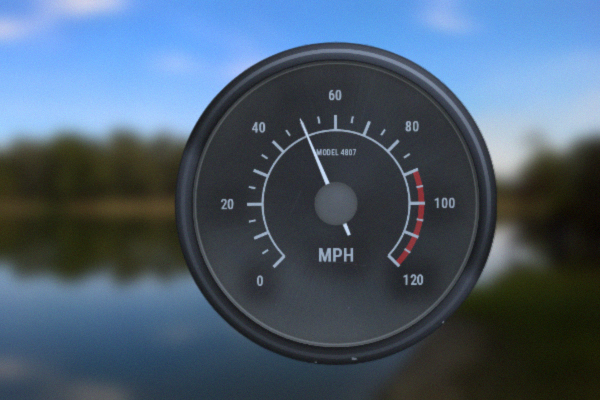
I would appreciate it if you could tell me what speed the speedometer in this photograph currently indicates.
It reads 50 mph
